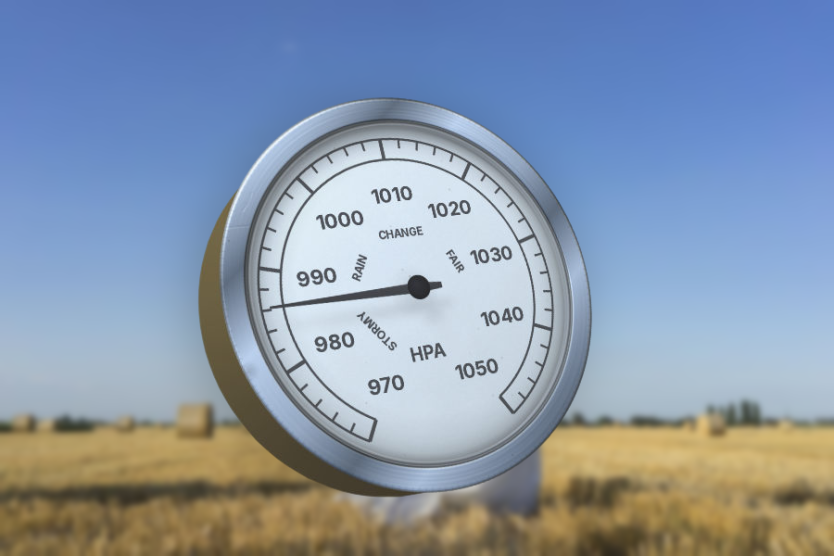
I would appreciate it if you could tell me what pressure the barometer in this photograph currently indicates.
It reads 986 hPa
